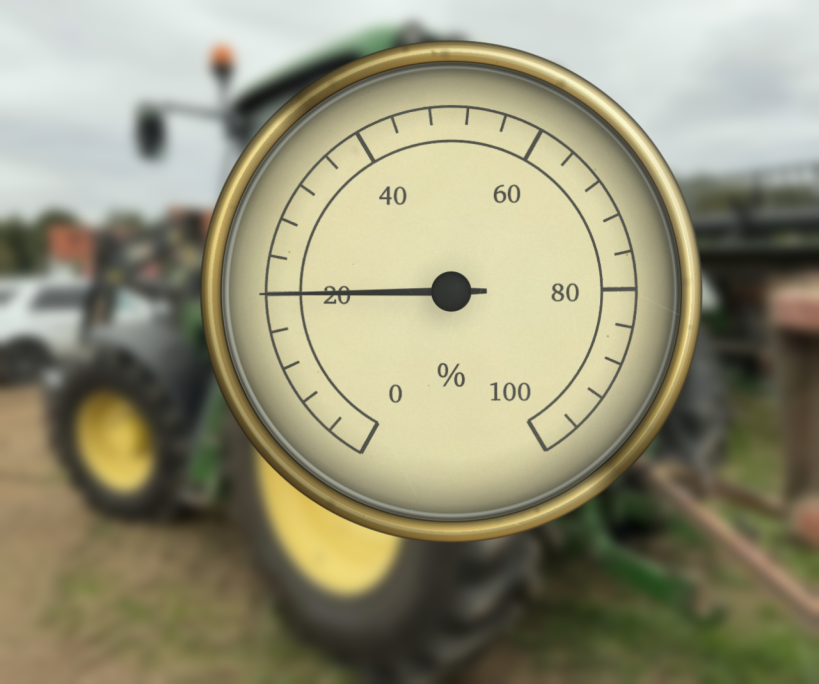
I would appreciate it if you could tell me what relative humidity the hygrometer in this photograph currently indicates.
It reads 20 %
